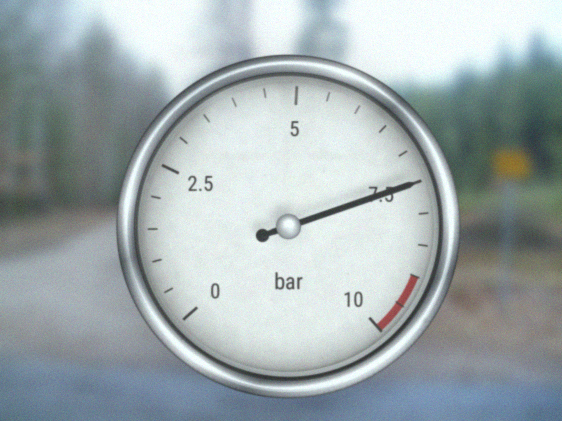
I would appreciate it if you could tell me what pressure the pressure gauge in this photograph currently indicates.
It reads 7.5 bar
